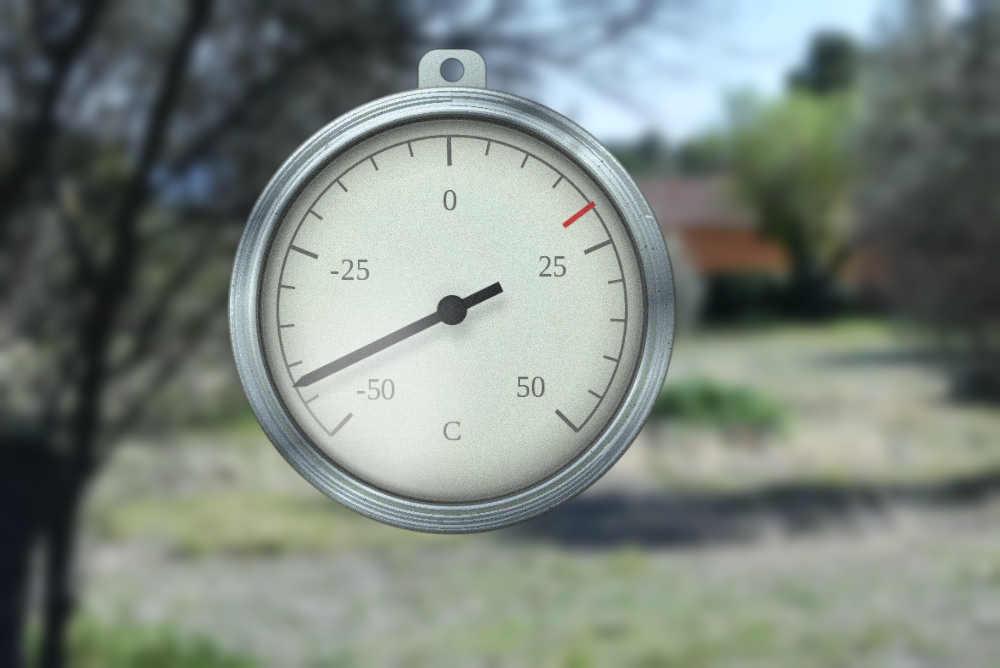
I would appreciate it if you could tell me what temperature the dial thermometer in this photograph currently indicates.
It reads -42.5 °C
